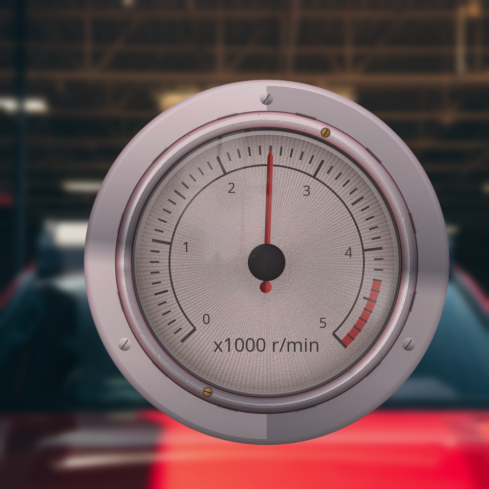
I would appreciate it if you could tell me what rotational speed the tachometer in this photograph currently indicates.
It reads 2500 rpm
